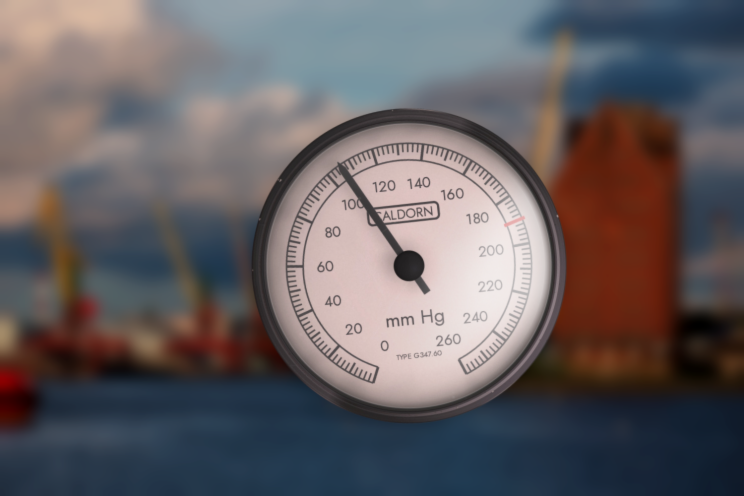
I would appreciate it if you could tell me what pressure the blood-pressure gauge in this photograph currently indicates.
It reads 106 mmHg
